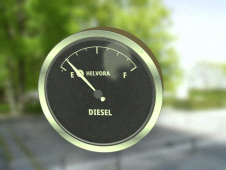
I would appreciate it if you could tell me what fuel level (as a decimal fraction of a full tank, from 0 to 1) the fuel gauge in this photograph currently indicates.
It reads 0.125
